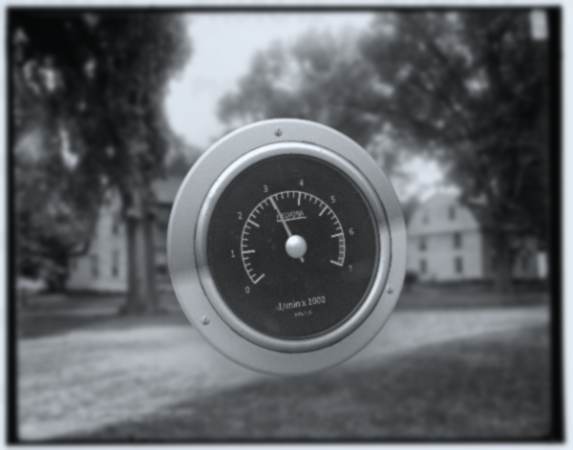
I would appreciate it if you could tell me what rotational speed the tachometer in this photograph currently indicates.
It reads 3000 rpm
